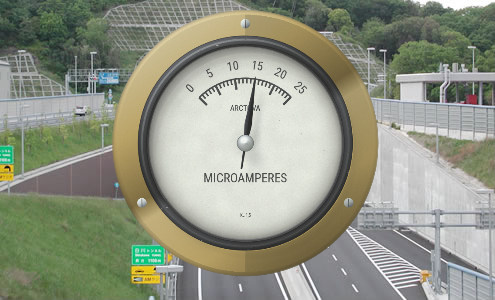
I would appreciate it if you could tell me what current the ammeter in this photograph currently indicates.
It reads 15 µA
